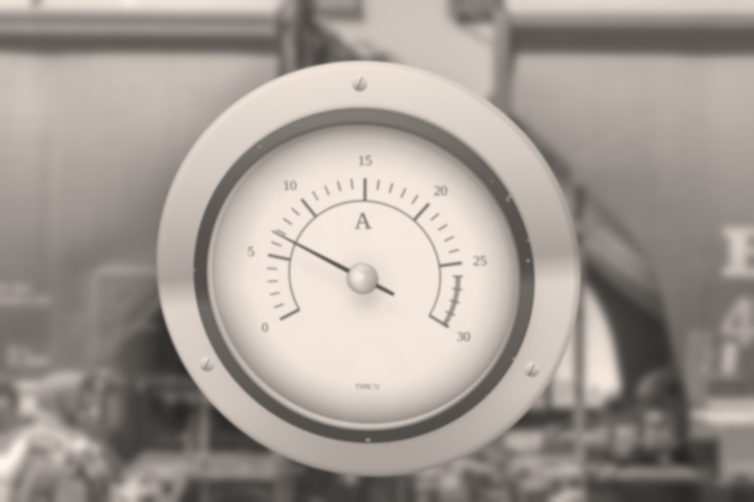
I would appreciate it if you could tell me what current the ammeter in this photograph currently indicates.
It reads 7 A
